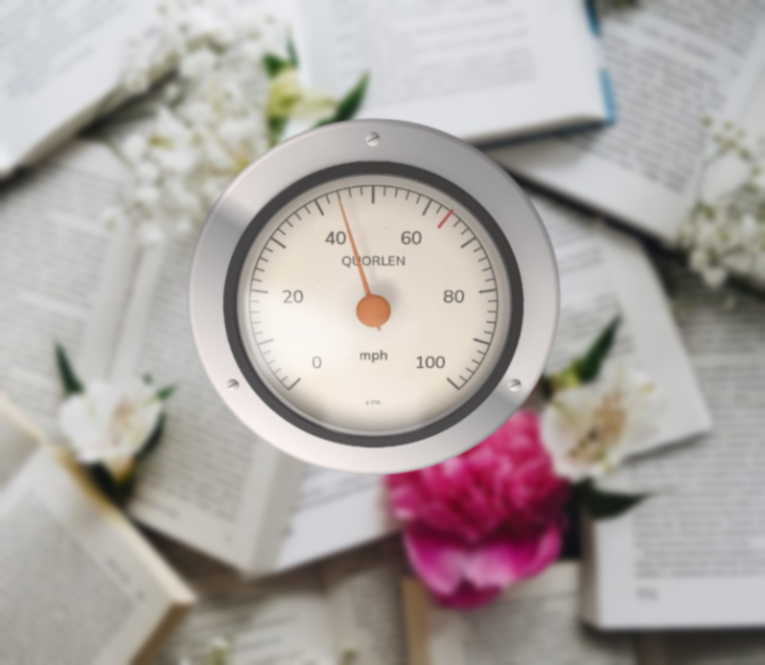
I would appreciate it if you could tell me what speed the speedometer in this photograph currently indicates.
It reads 44 mph
